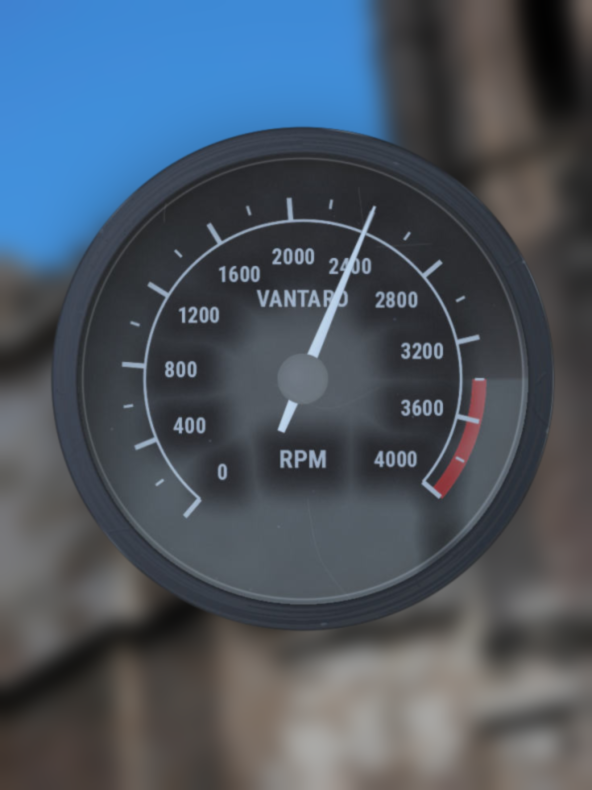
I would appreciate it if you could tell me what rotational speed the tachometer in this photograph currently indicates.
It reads 2400 rpm
